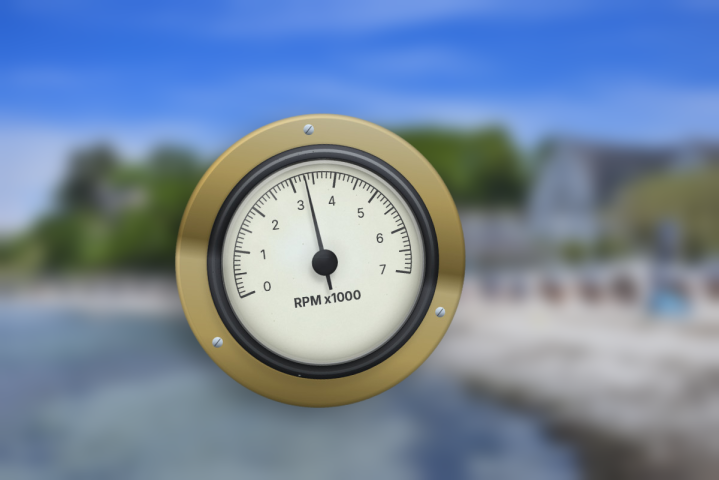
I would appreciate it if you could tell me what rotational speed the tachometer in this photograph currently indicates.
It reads 3300 rpm
